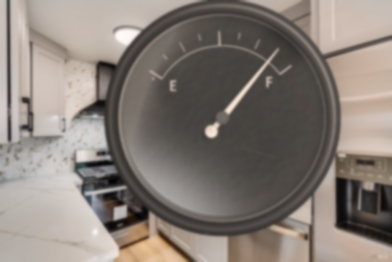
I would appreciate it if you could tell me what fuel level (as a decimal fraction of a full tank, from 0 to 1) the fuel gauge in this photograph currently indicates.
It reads 0.875
